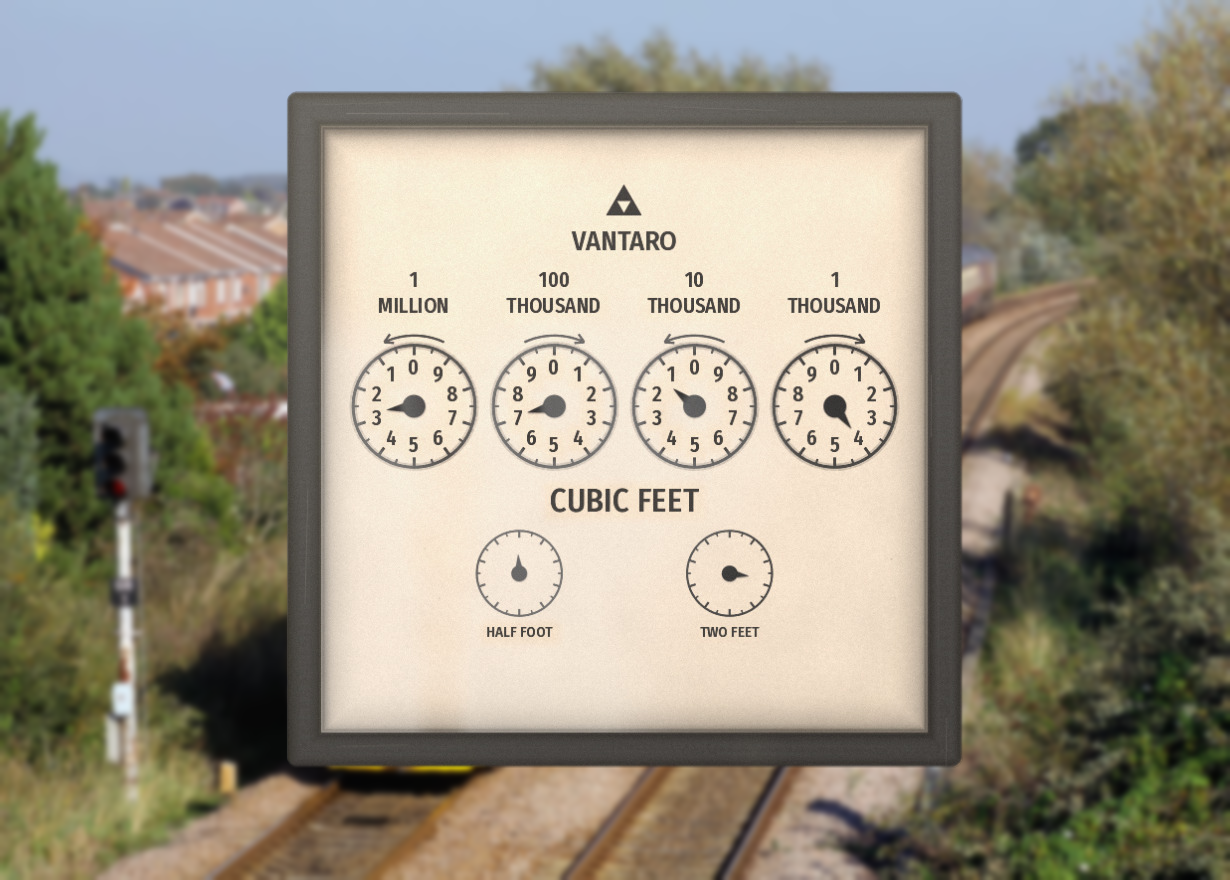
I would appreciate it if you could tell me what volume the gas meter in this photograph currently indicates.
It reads 271400 ft³
